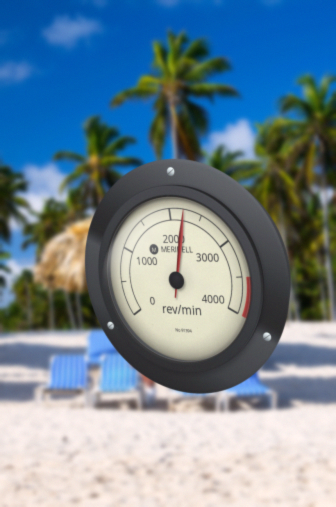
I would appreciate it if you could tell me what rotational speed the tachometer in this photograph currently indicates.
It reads 2250 rpm
